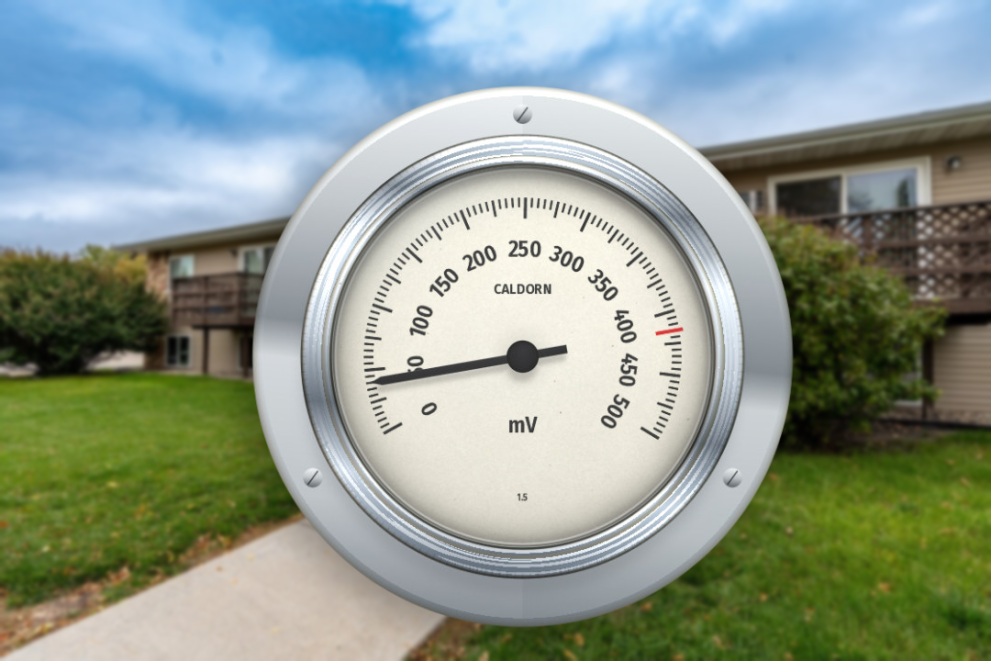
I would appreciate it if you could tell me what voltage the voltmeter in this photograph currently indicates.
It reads 40 mV
